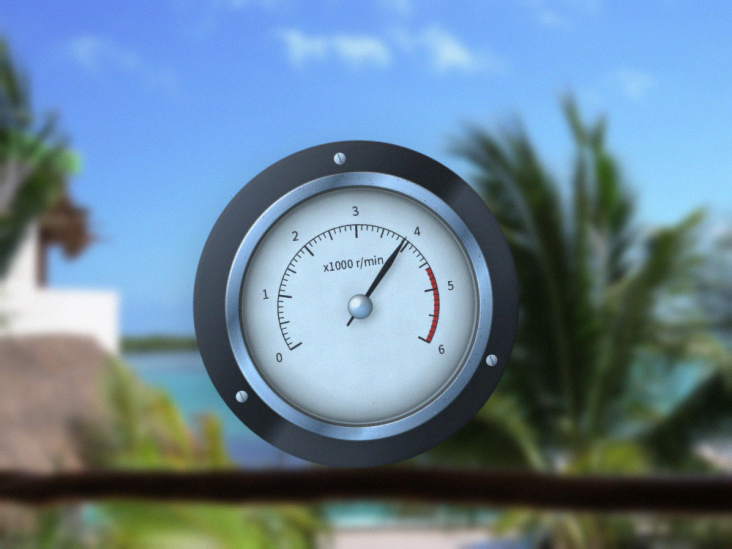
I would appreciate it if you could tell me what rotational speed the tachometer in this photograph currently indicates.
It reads 3900 rpm
